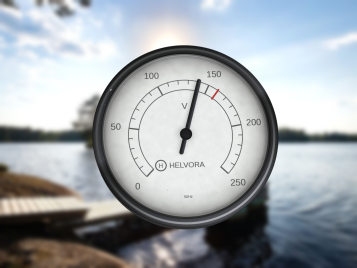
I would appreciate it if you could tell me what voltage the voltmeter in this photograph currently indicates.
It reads 140 V
